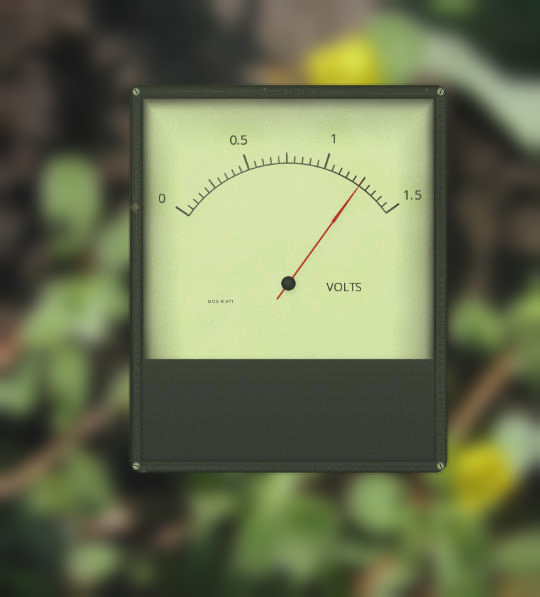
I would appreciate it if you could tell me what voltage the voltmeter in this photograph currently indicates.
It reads 1.25 V
